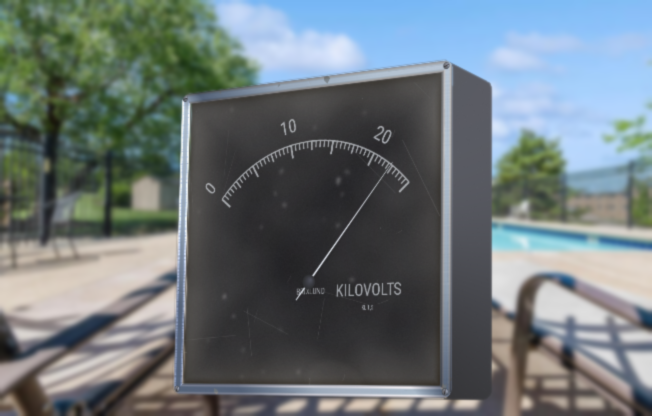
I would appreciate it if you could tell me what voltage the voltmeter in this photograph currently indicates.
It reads 22.5 kV
